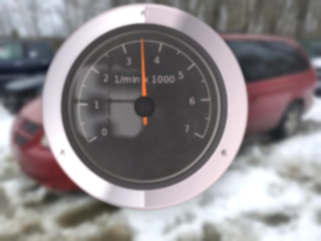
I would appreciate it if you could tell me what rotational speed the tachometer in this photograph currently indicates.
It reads 3500 rpm
